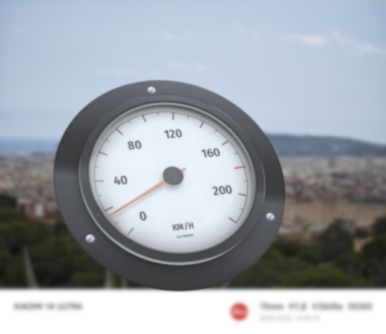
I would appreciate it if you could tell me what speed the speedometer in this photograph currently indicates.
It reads 15 km/h
